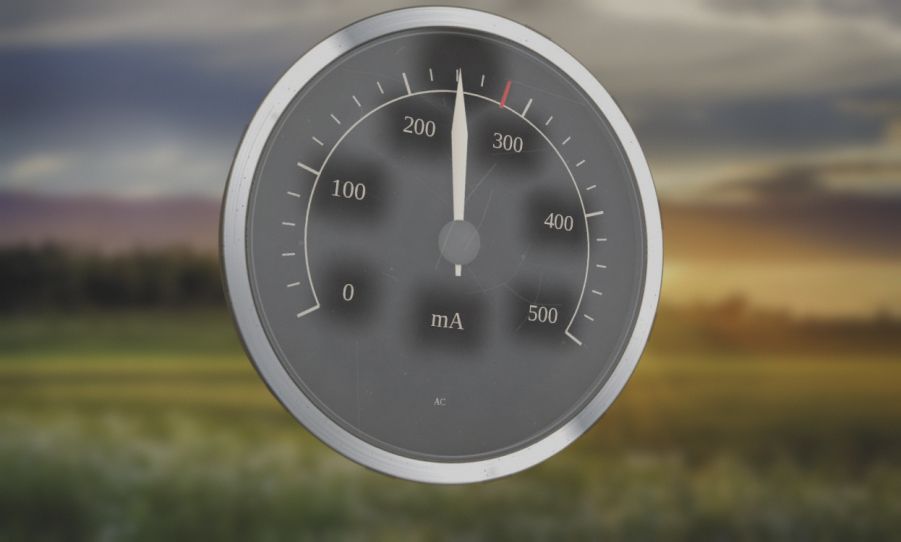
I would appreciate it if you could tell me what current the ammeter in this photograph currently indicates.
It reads 240 mA
